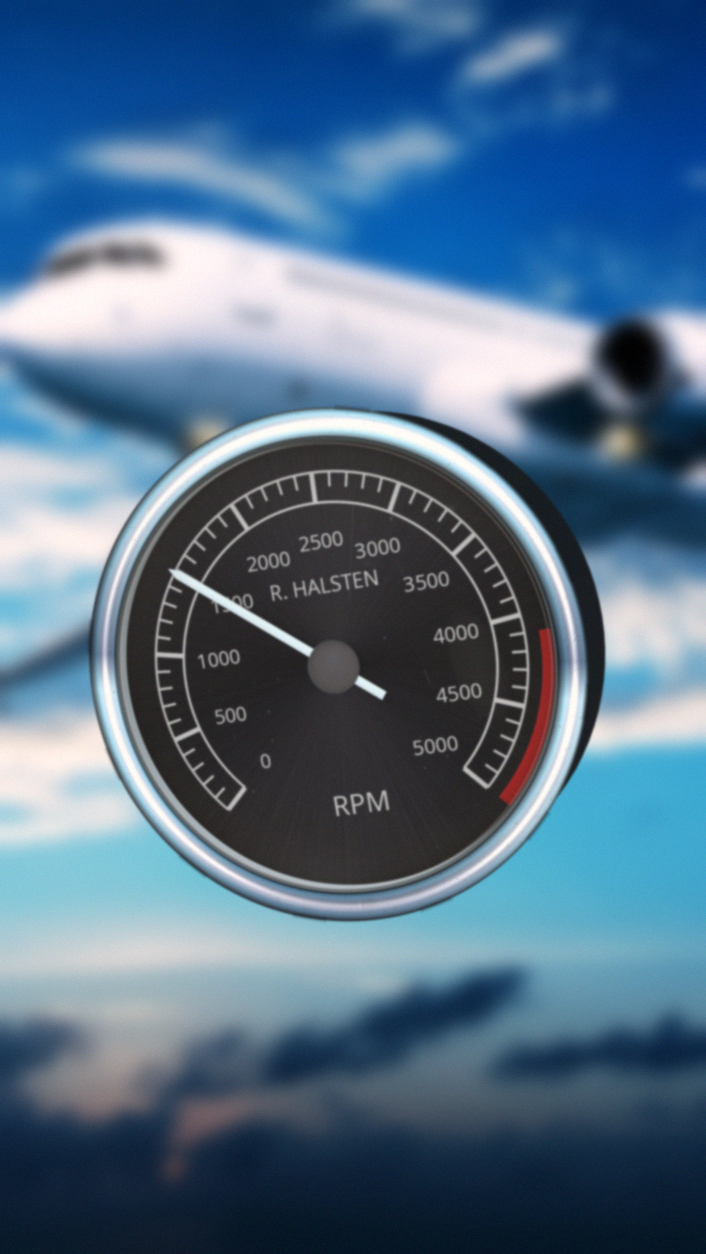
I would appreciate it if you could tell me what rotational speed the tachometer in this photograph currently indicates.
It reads 1500 rpm
